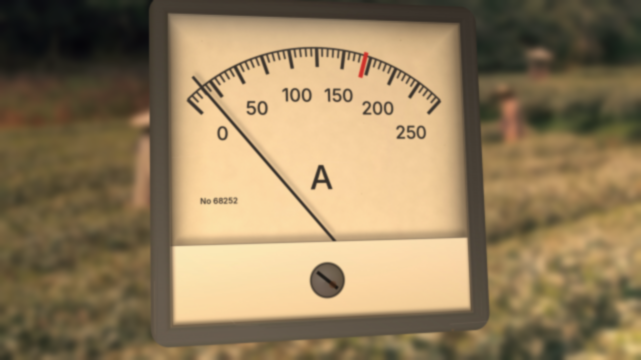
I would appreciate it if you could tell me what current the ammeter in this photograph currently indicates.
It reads 15 A
